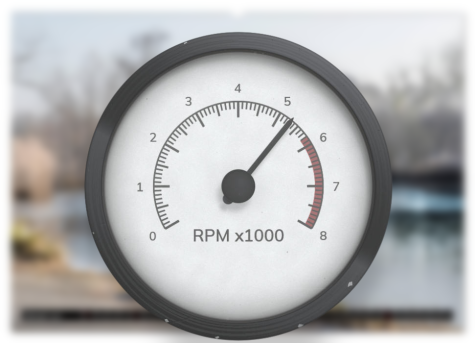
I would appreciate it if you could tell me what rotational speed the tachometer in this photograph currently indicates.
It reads 5300 rpm
